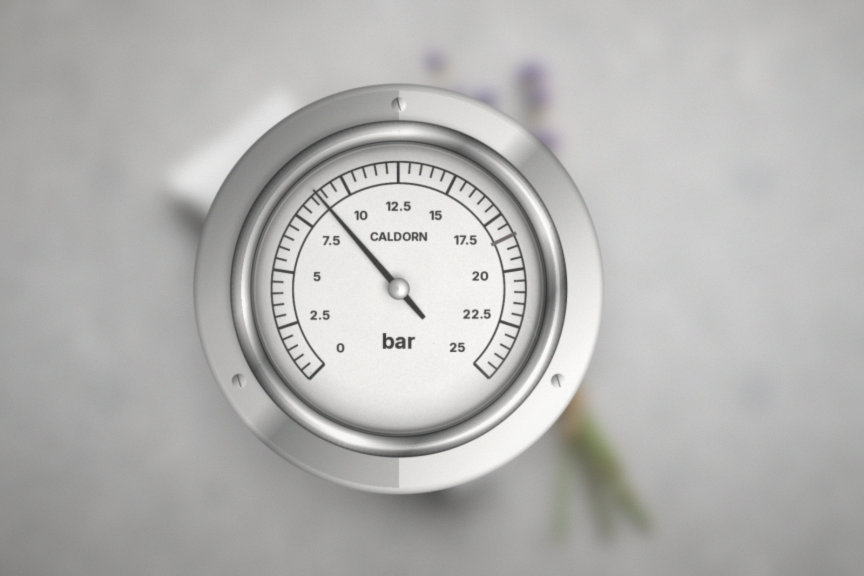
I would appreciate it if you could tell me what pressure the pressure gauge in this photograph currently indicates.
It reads 8.75 bar
